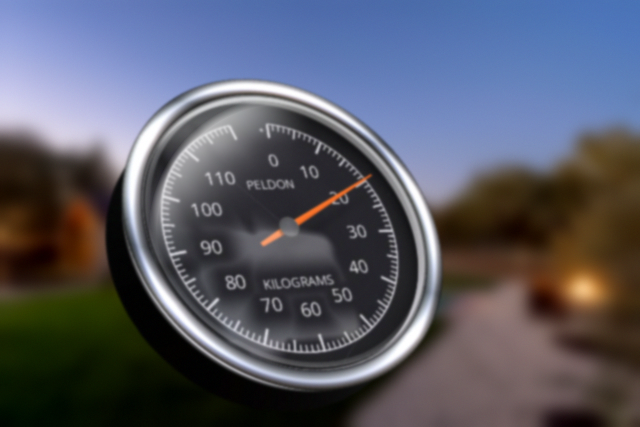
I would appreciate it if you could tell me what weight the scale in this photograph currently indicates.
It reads 20 kg
